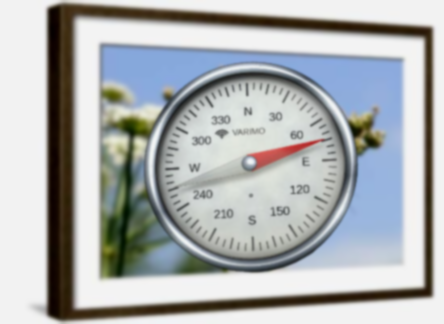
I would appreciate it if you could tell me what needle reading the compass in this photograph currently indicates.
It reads 75 °
